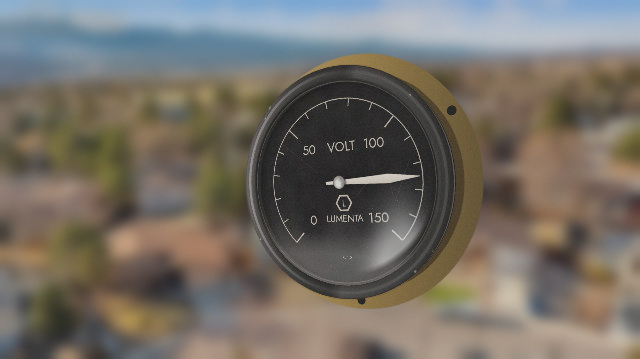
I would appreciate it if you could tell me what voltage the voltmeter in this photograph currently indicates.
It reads 125 V
